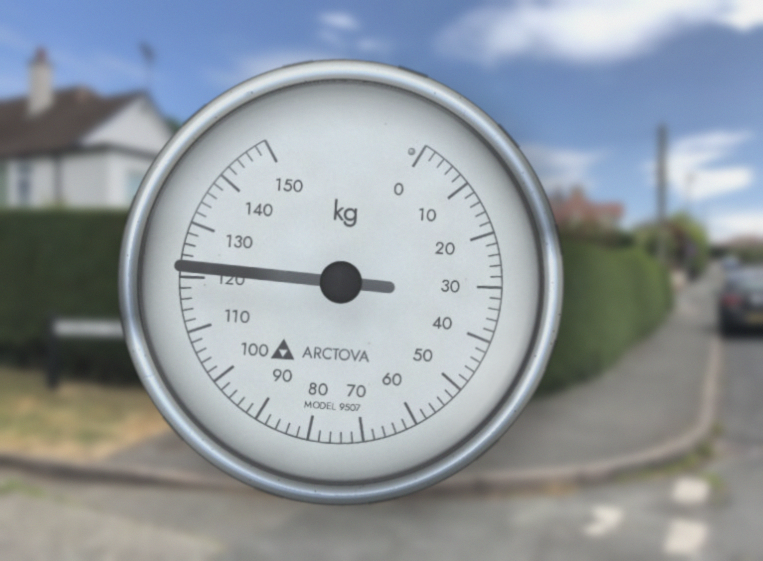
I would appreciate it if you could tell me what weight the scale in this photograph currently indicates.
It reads 122 kg
